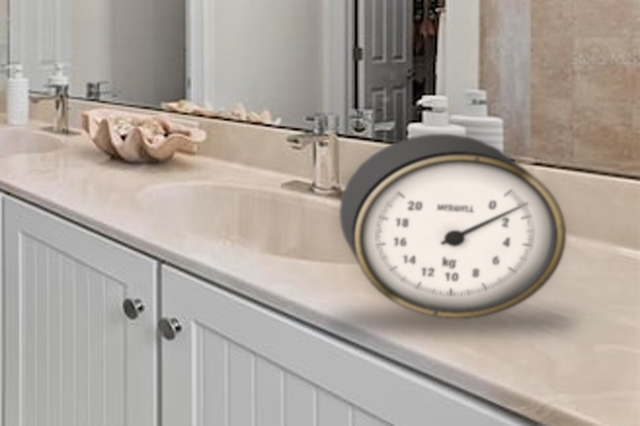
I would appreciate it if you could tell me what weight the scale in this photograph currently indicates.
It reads 1 kg
